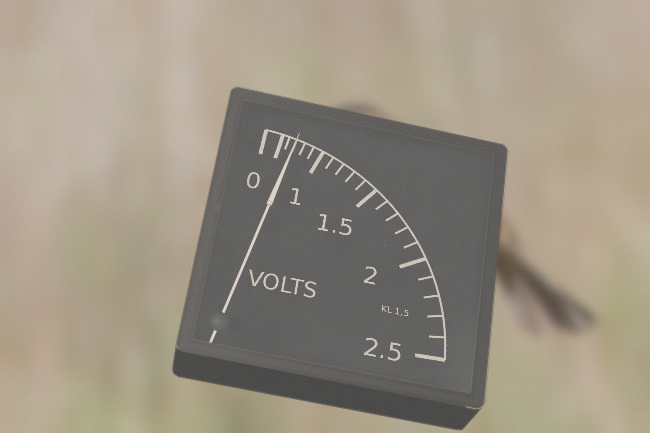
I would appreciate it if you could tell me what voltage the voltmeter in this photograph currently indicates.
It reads 0.7 V
